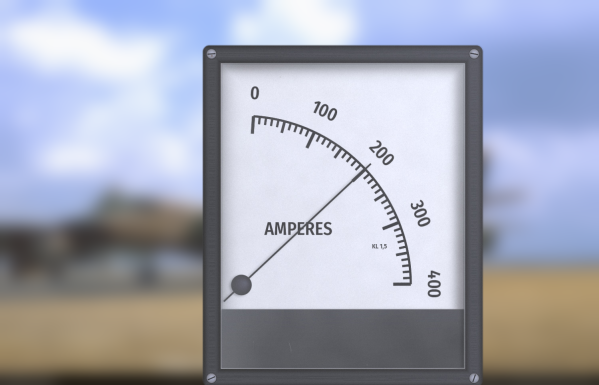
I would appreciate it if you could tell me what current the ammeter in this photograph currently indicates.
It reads 200 A
